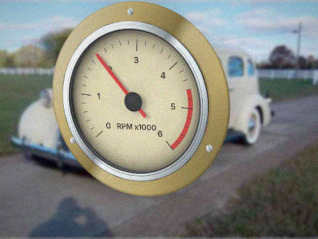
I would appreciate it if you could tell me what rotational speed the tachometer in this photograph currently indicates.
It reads 2000 rpm
